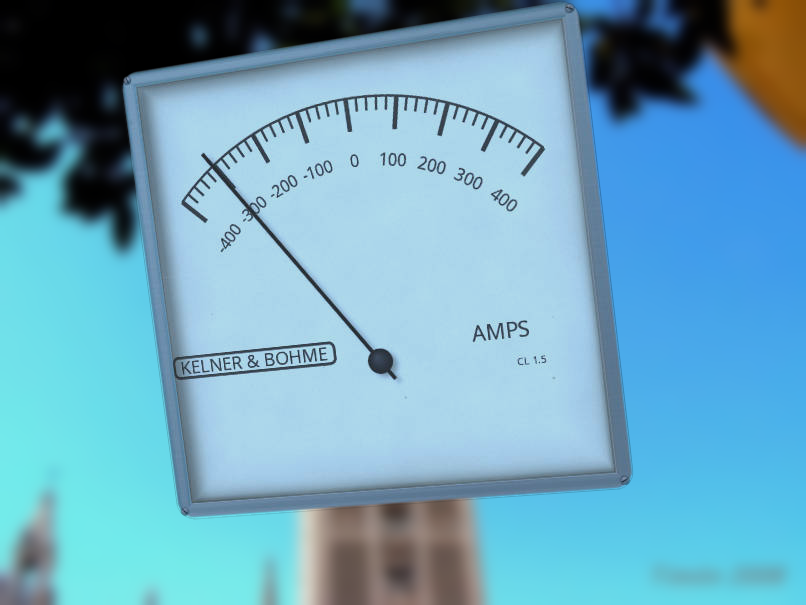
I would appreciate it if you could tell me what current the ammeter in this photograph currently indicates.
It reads -300 A
